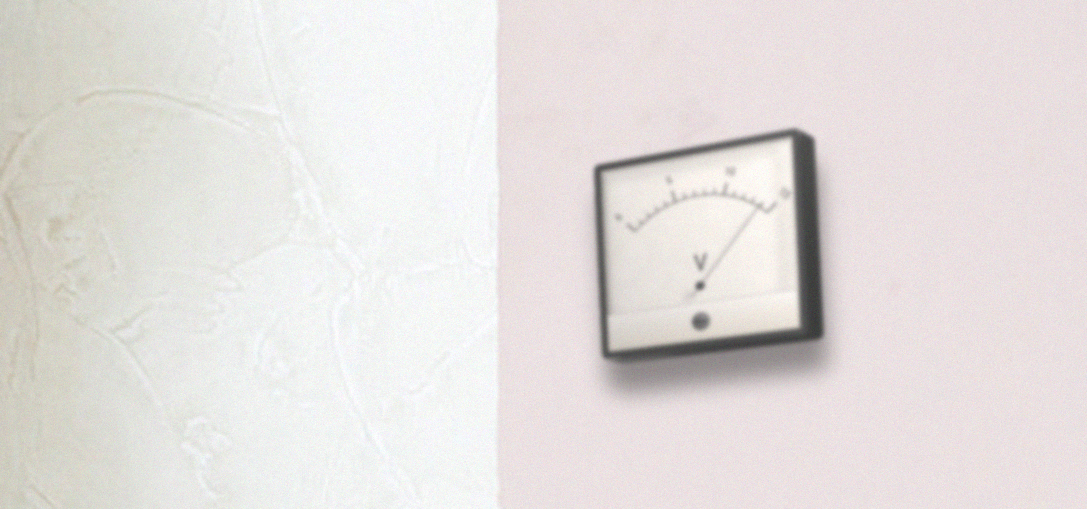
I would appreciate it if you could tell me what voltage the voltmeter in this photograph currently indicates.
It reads 14 V
